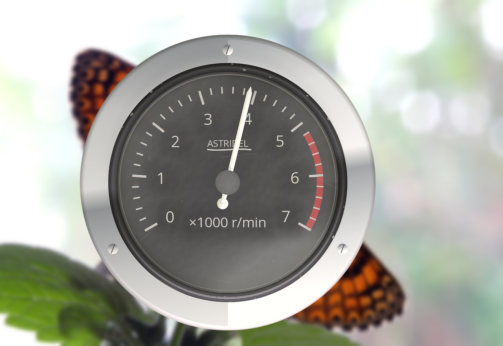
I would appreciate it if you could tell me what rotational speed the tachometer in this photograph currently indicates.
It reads 3900 rpm
